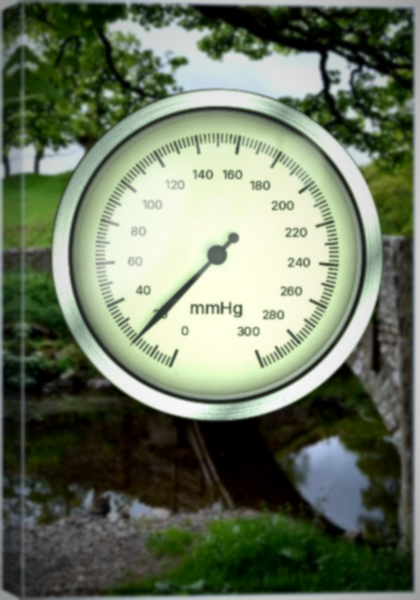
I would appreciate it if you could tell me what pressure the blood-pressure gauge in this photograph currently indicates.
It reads 20 mmHg
